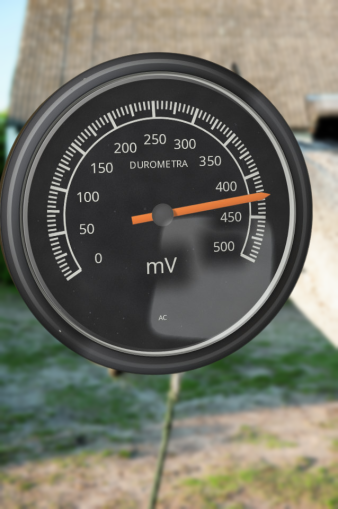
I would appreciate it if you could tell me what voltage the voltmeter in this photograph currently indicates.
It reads 425 mV
